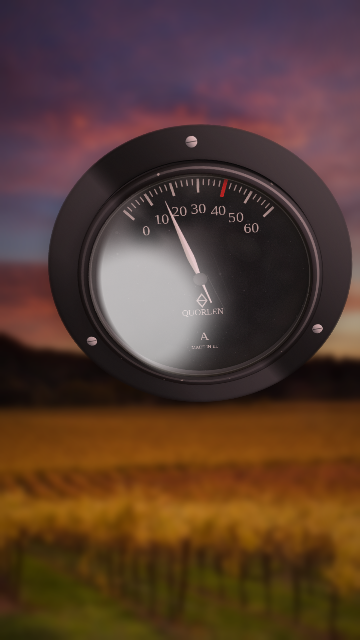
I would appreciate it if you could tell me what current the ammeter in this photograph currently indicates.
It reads 16 A
